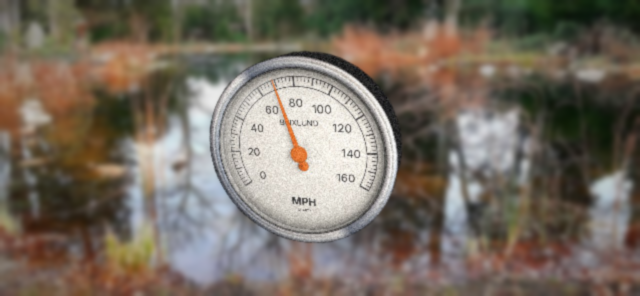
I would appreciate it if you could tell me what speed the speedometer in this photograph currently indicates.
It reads 70 mph
